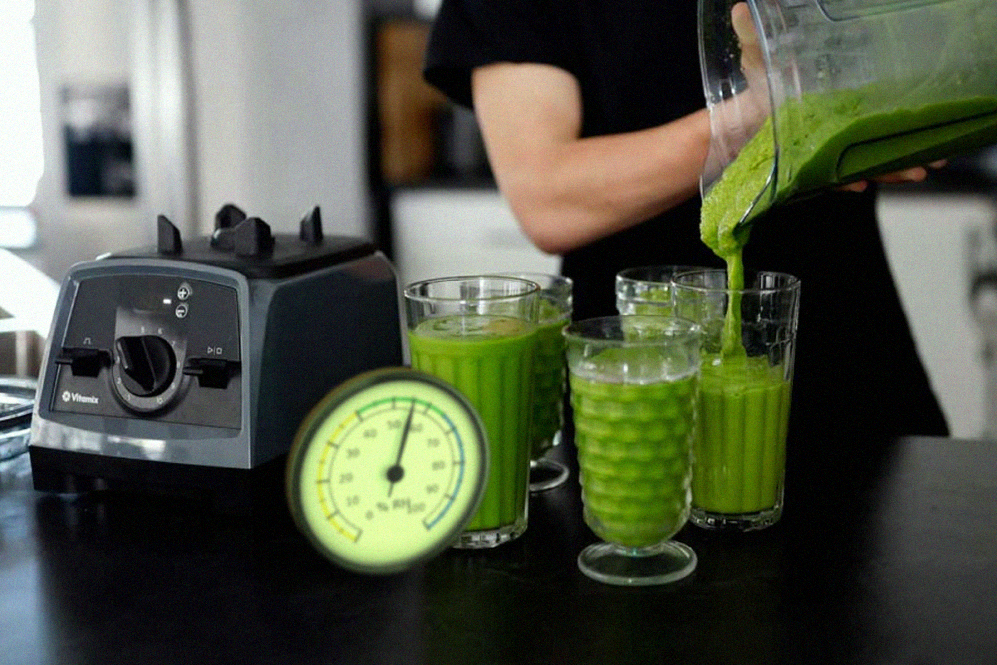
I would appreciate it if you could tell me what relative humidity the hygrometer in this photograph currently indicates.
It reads 55 %
